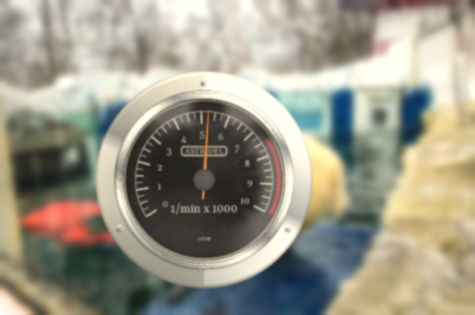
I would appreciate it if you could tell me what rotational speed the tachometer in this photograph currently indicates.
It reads 5250 rpm
